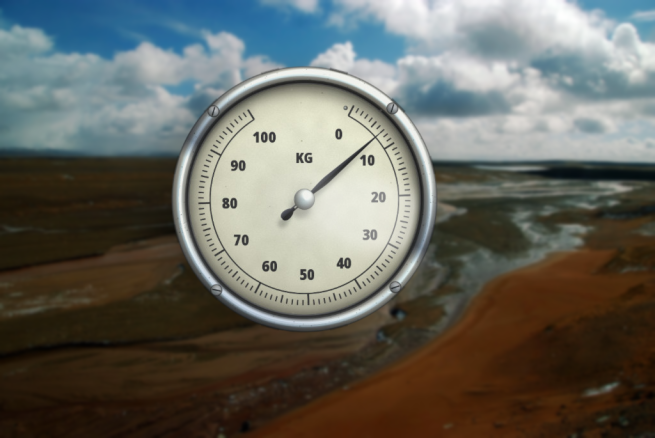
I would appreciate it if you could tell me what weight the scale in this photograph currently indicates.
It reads 7 kg
